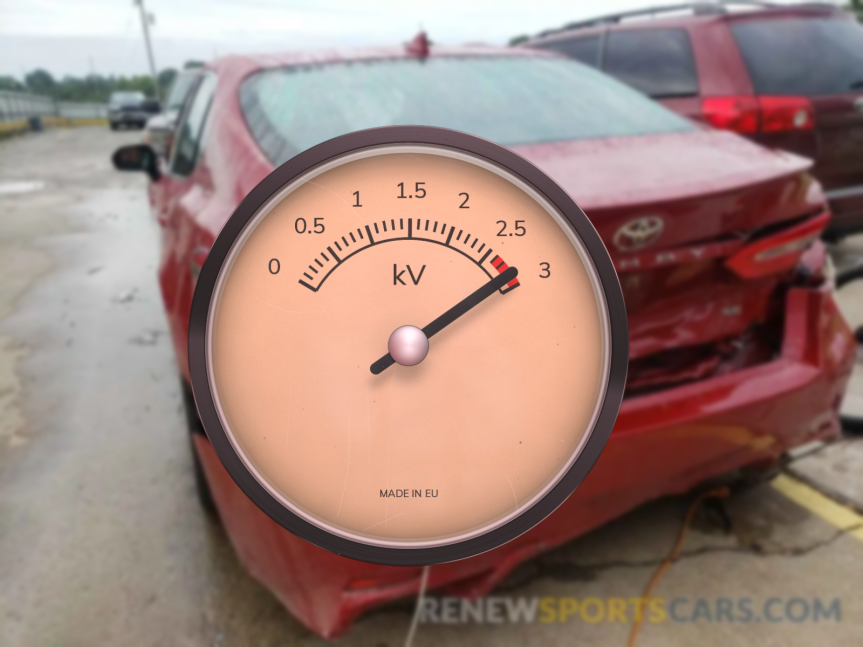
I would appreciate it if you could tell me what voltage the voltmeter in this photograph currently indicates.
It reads 2.85 kV
